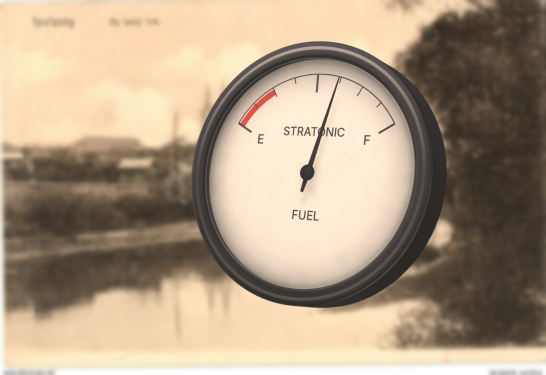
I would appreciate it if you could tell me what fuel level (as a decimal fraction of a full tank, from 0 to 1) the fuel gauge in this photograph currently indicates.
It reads 0.625
